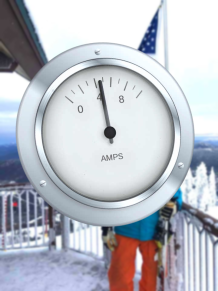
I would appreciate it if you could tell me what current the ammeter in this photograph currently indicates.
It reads 4.5 A
